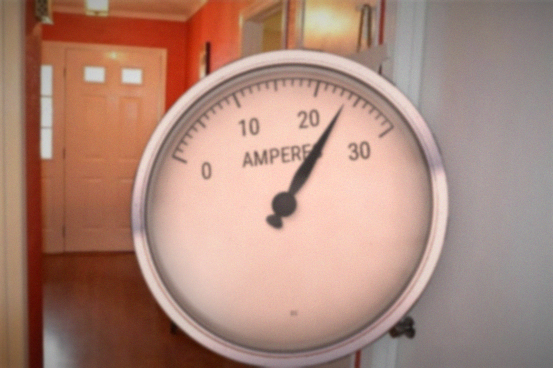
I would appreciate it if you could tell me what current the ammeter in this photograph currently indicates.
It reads 24 A
